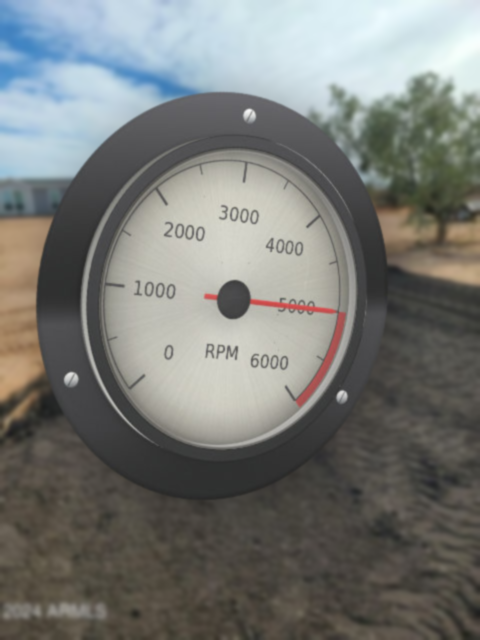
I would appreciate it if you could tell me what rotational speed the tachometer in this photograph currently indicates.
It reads 5000 rpm
